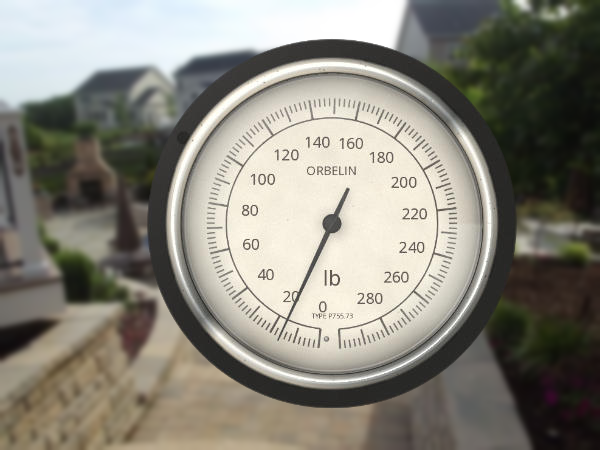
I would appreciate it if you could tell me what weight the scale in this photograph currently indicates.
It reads 16 lb
